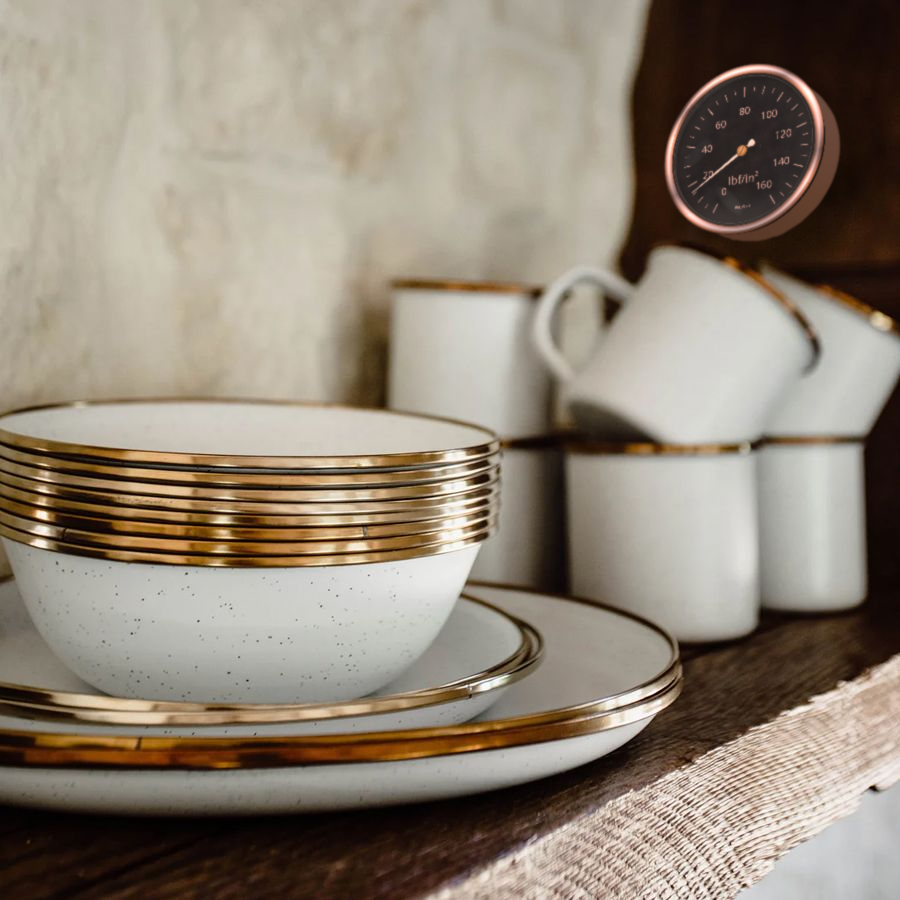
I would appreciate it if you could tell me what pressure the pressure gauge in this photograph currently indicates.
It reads 15 psi
